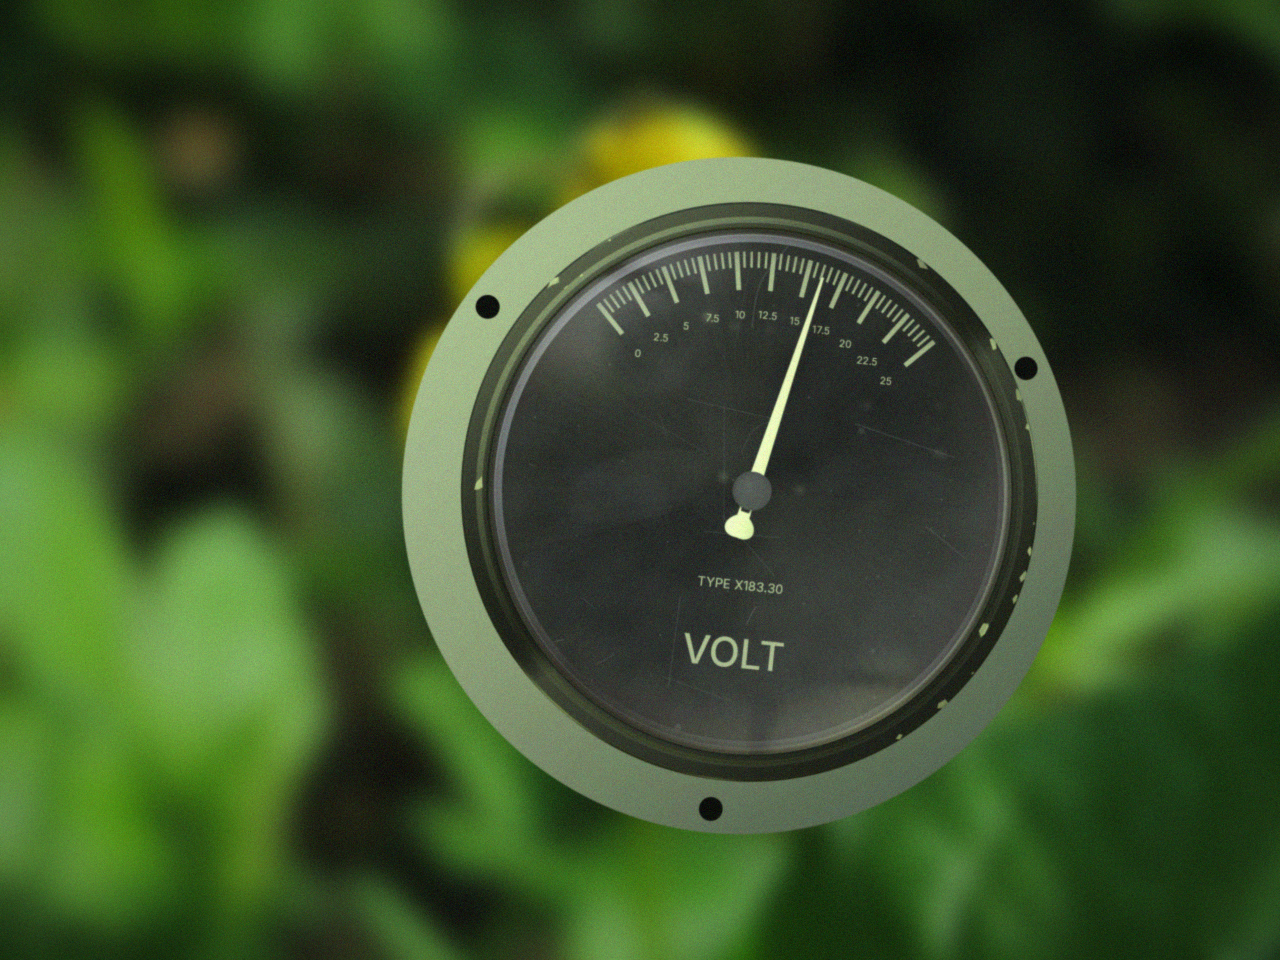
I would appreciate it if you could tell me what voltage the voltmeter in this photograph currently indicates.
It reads 16 V
